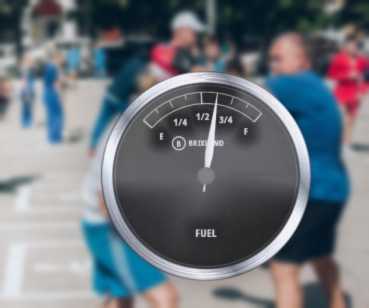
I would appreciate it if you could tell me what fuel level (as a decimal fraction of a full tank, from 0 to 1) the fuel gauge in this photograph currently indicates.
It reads 0.625
